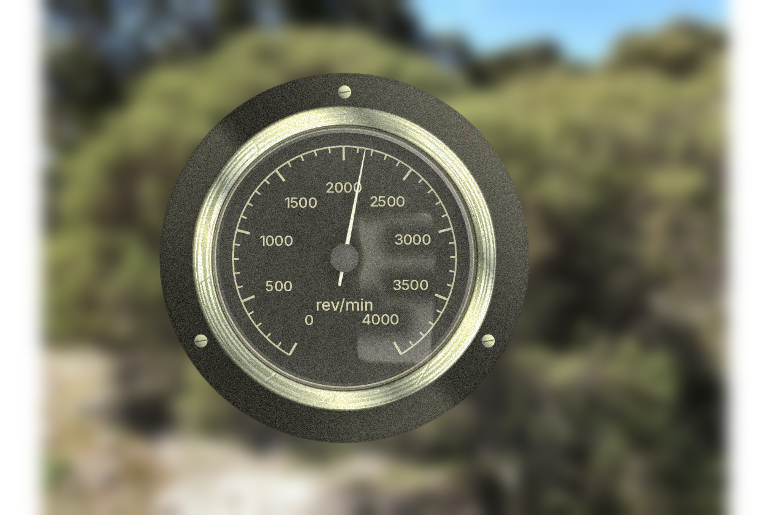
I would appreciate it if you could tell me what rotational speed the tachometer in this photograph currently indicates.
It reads 2150 rpm
